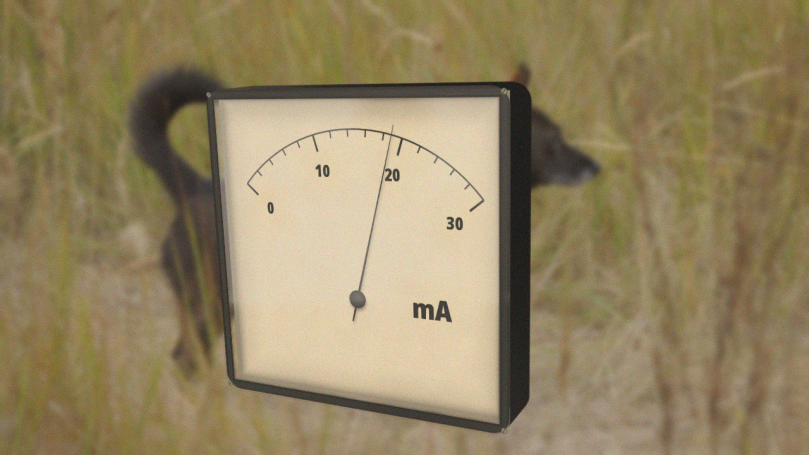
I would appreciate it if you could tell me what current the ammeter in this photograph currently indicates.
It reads 19 mA
